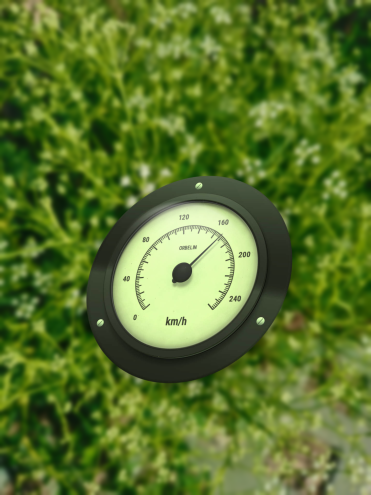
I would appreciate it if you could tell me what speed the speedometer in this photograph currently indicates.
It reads 170 km/h
